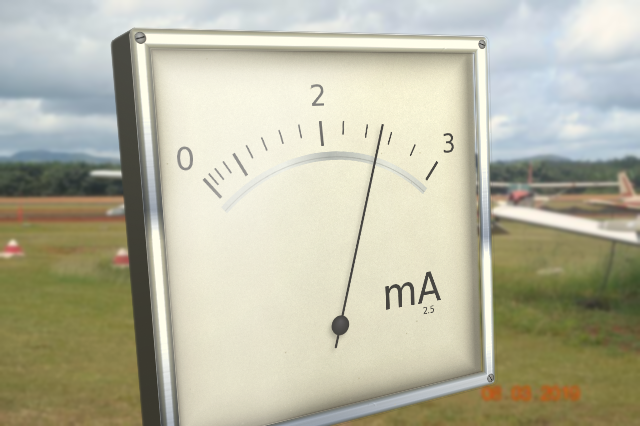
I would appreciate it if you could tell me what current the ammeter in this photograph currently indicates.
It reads 2.5 mA
